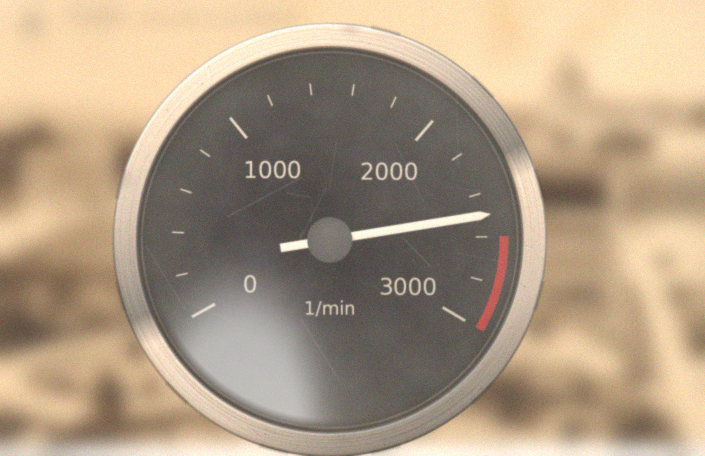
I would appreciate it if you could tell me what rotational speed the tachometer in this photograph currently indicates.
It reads 2500 rpm
